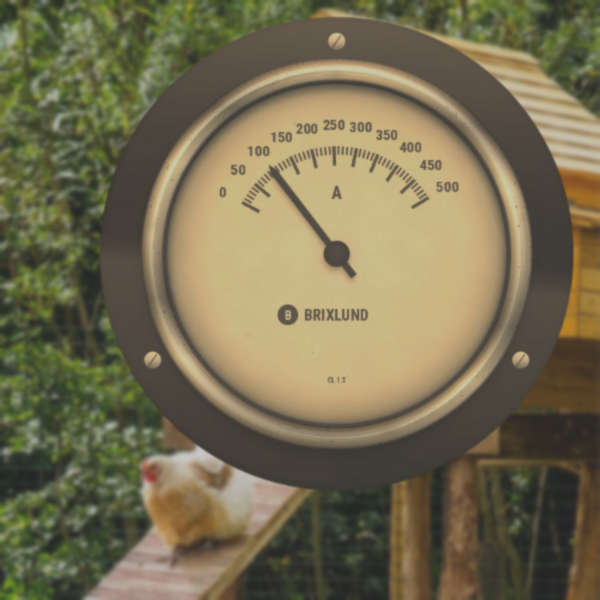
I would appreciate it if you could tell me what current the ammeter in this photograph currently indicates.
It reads 100 A
